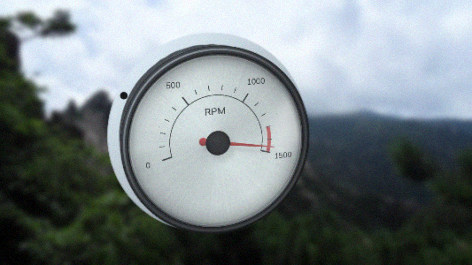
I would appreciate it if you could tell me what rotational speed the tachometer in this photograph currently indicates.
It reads 1450 rpm
